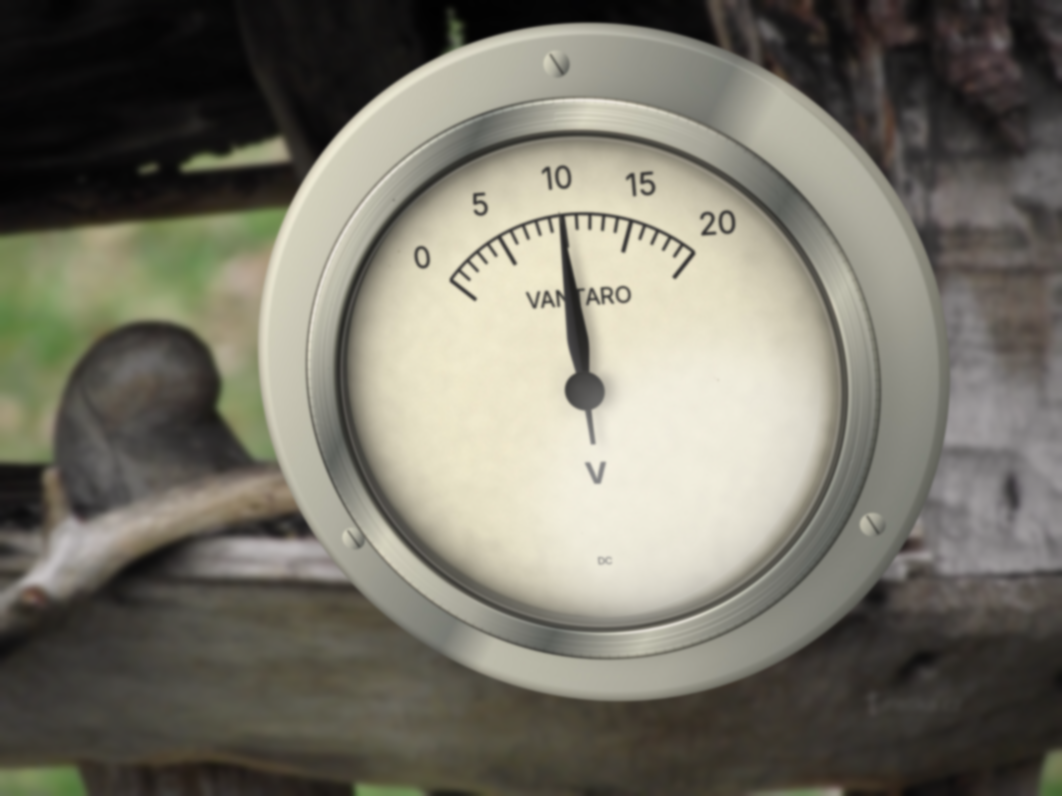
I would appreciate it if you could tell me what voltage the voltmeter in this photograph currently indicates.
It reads 10 V
